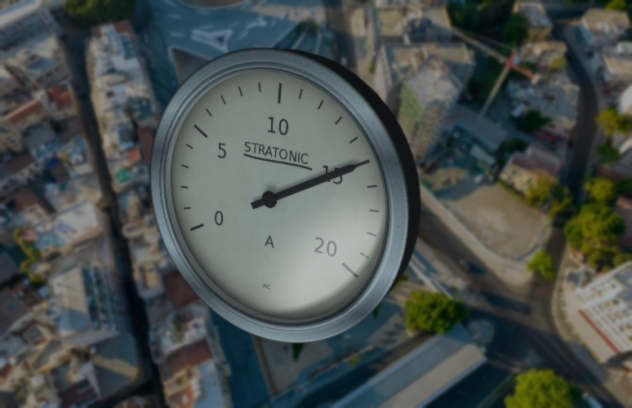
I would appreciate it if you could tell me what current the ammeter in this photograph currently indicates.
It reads 15 A
